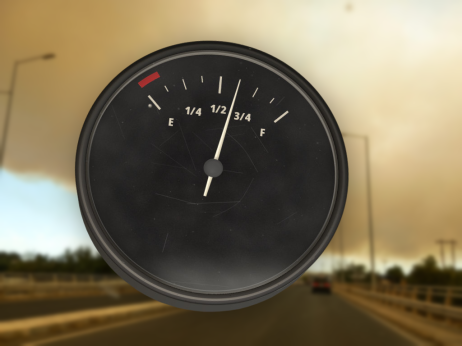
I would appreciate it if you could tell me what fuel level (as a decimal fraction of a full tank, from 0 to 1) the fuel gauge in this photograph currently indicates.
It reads 0.625
